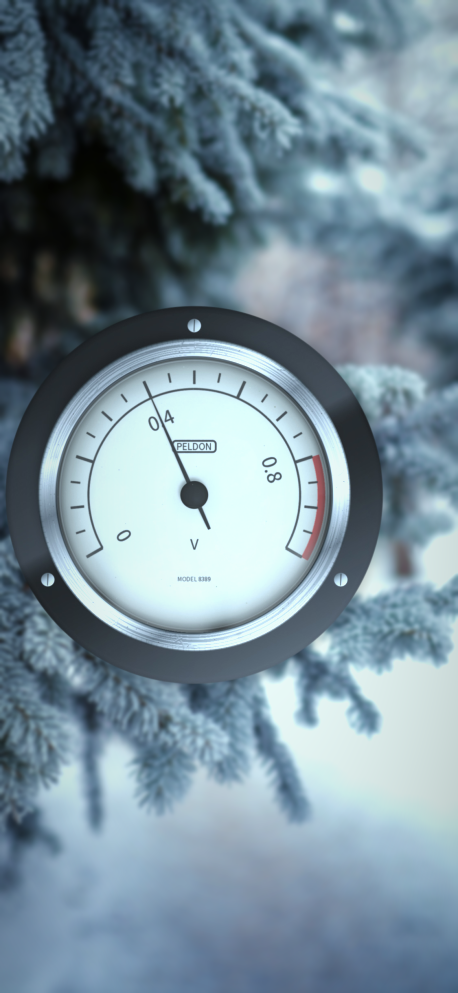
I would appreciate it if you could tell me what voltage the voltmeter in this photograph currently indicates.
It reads 0.4 V
